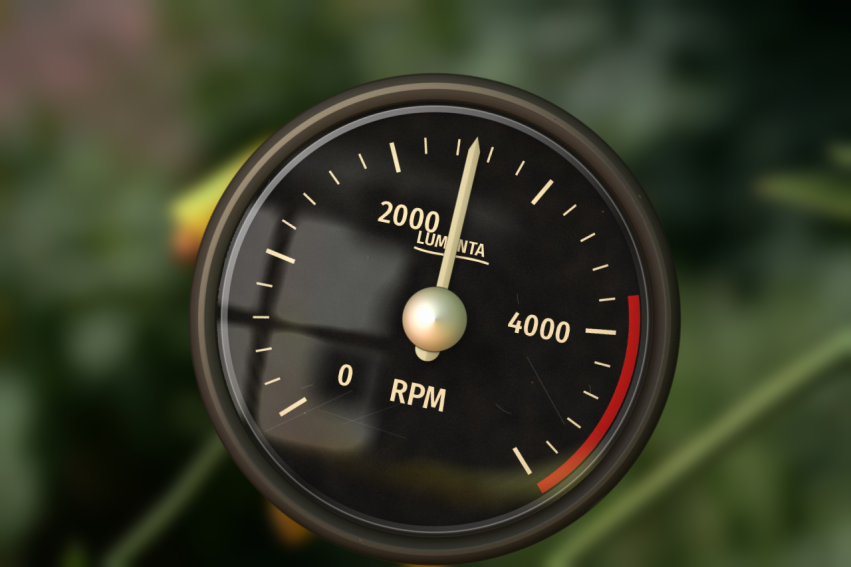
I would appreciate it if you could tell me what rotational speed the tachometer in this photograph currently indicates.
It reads 2500 rpm
